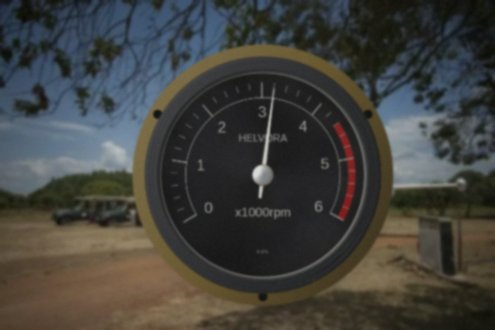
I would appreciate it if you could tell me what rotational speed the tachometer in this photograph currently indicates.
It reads 3200 rpm
